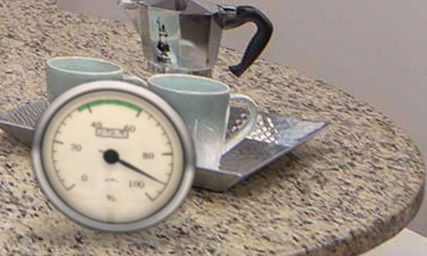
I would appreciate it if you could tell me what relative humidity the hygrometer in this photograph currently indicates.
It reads 92 %
